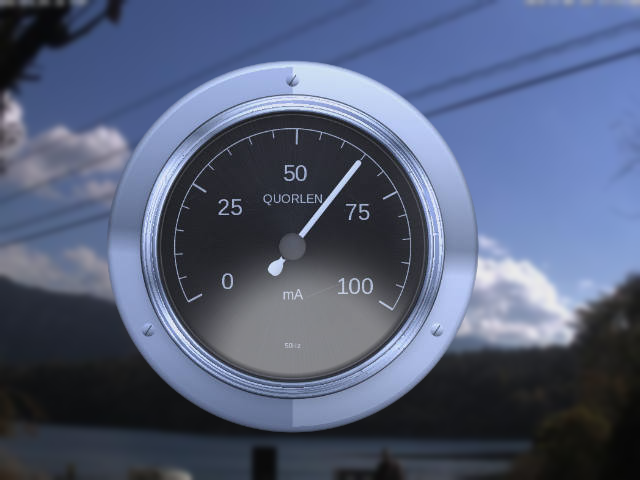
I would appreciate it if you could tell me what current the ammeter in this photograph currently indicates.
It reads 65 mA
